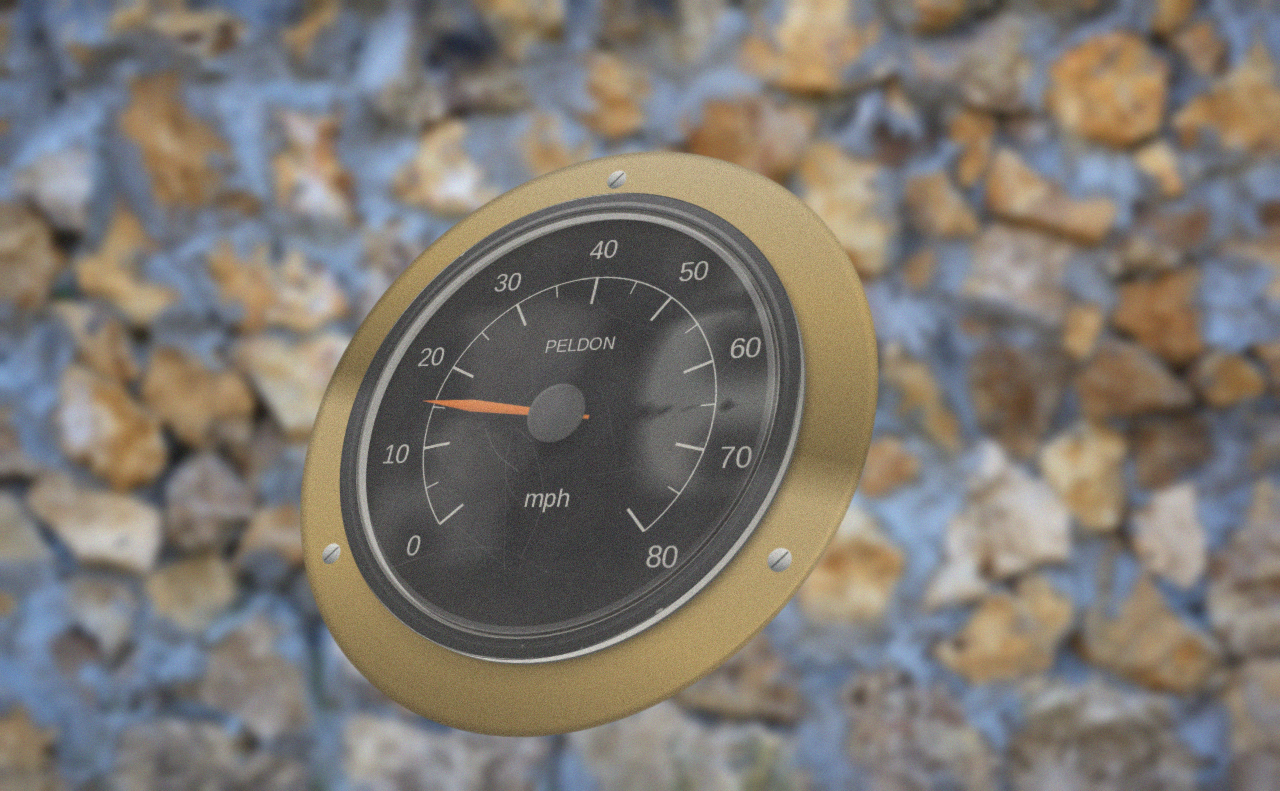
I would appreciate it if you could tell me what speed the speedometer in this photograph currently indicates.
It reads 15 mph
